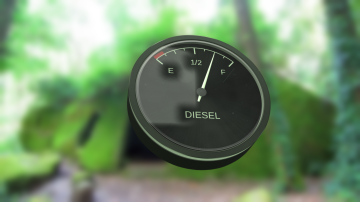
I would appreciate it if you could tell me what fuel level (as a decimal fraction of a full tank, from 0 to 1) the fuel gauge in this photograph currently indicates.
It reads 0.75
